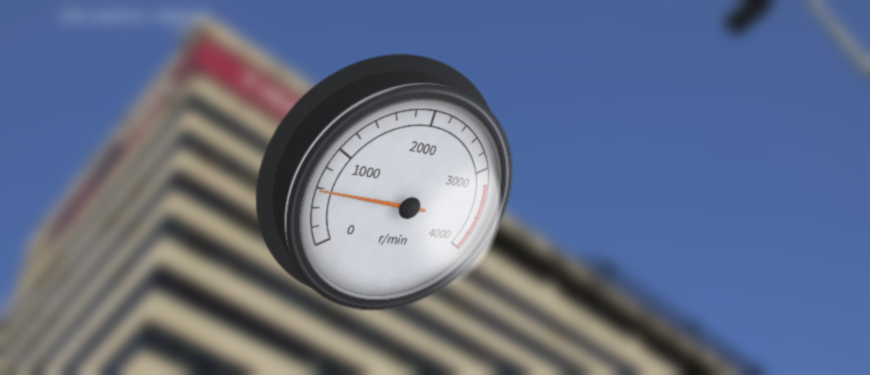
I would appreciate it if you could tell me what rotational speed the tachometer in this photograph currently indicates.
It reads 600 rpm
